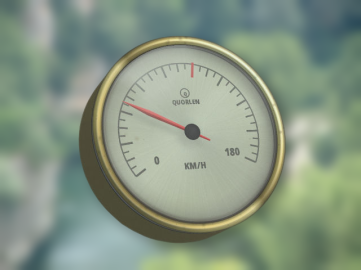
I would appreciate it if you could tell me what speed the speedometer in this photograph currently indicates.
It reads 45 km/h
